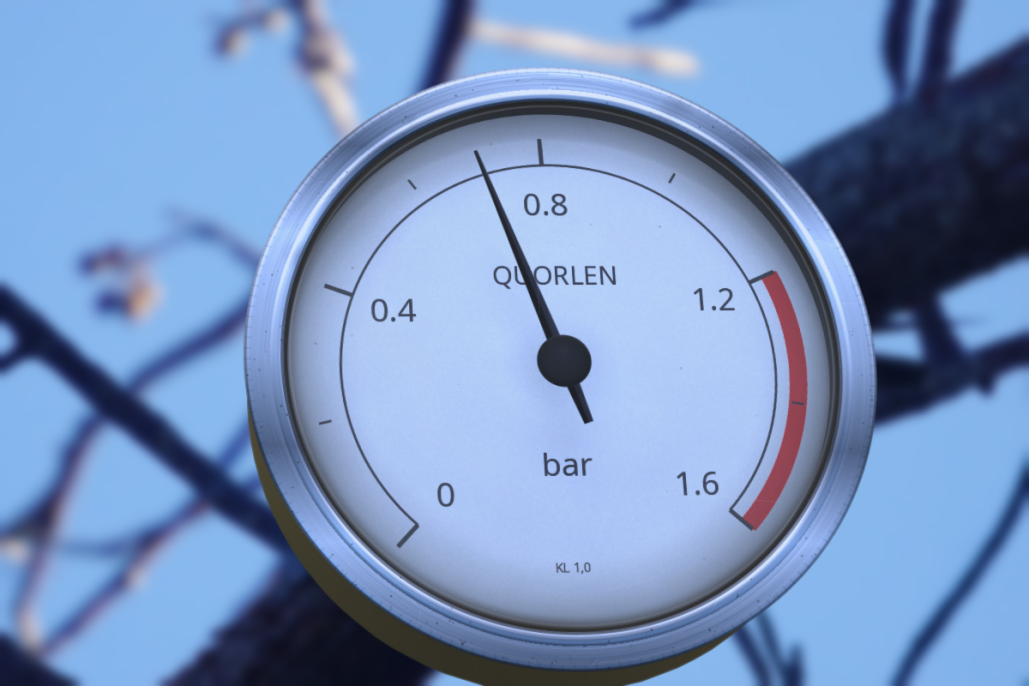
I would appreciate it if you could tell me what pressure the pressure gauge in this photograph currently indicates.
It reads 0.7 bar
